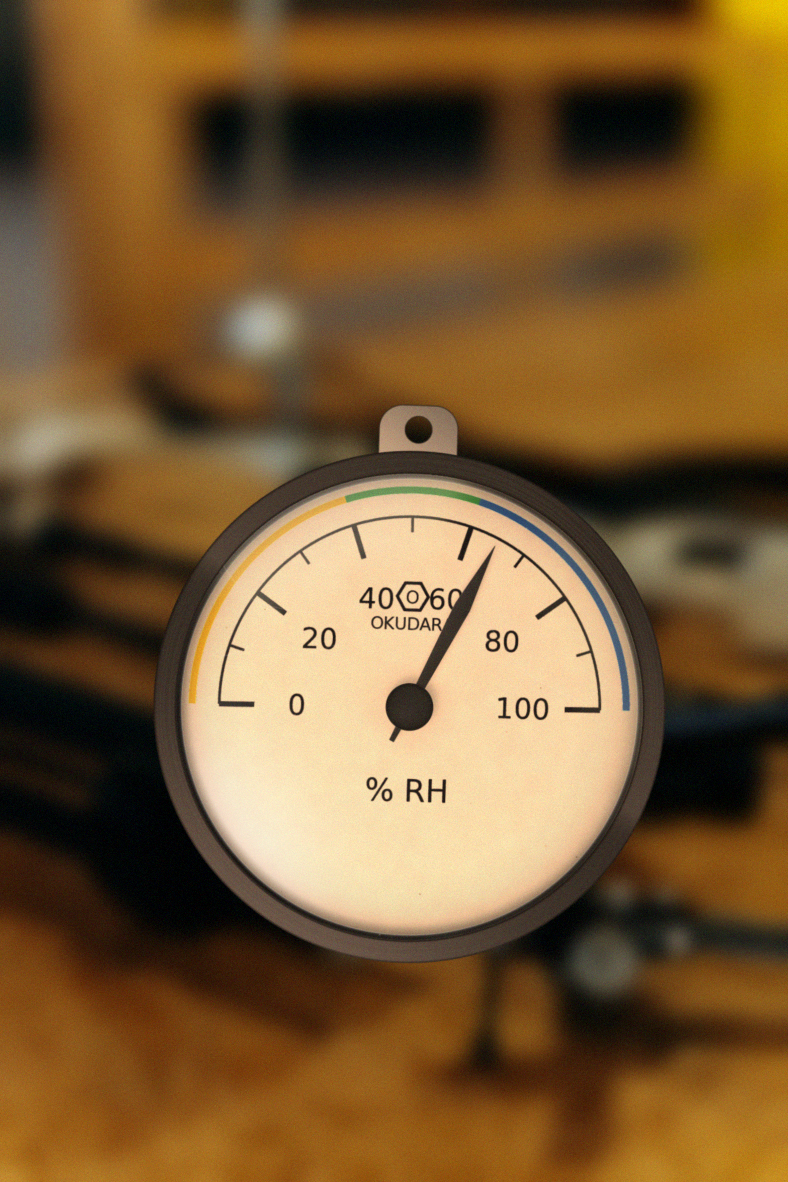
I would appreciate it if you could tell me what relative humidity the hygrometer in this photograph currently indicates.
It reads 65 %
